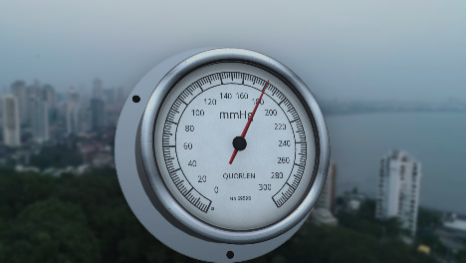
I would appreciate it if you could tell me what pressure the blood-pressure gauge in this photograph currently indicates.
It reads 180 mmHg
